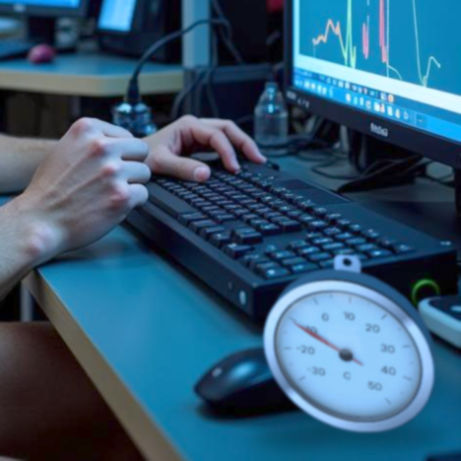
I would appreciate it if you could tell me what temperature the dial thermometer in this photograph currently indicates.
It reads -10 °C
